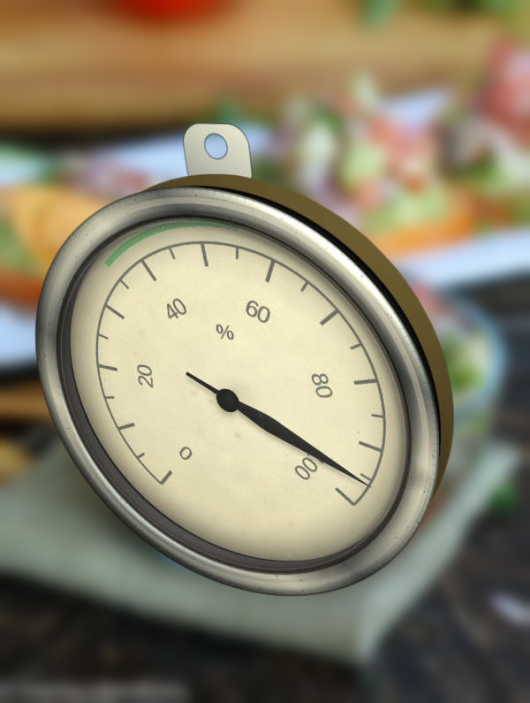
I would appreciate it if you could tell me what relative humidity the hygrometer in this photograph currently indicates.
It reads 95 %
